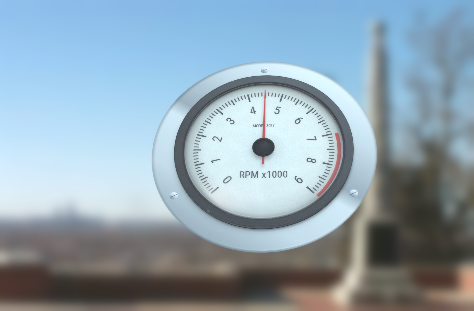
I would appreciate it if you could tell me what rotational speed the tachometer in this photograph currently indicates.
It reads 4500 rpm
